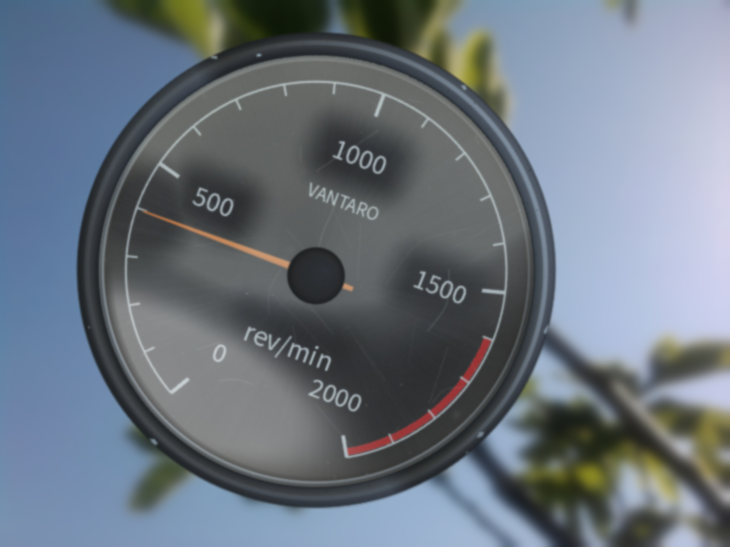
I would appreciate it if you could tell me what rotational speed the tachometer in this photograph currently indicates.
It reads 400 rpm
